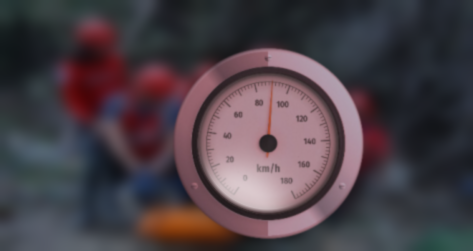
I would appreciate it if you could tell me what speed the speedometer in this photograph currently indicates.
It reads 90 km/h
